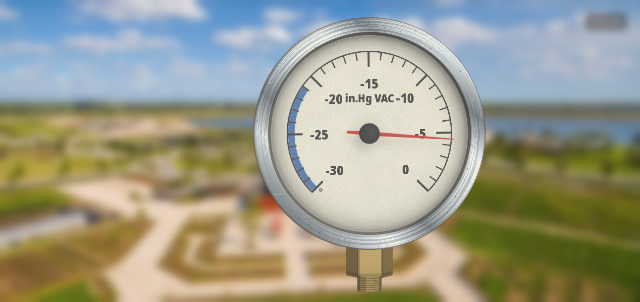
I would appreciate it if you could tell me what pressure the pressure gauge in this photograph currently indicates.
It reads -4.5 inHg
